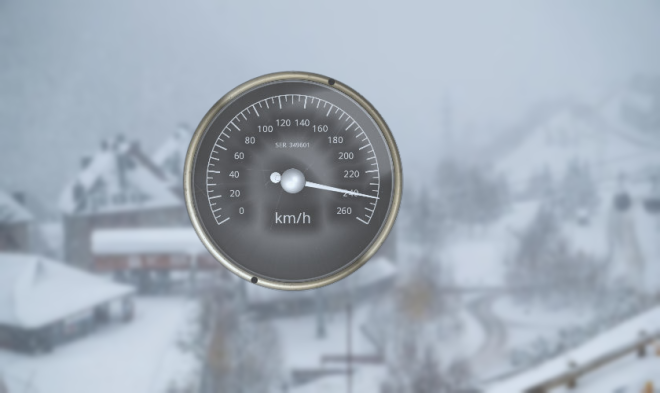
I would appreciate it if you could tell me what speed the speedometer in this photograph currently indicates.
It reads 240 km/h
